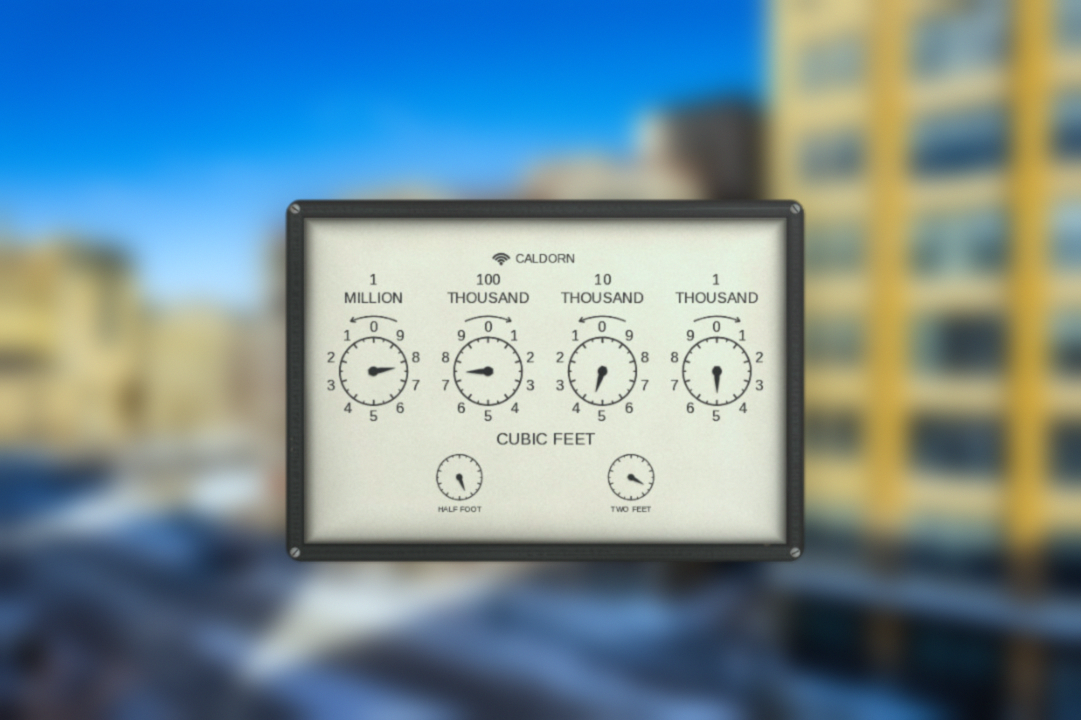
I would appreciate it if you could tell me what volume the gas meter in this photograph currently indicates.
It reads 774500 ft³
